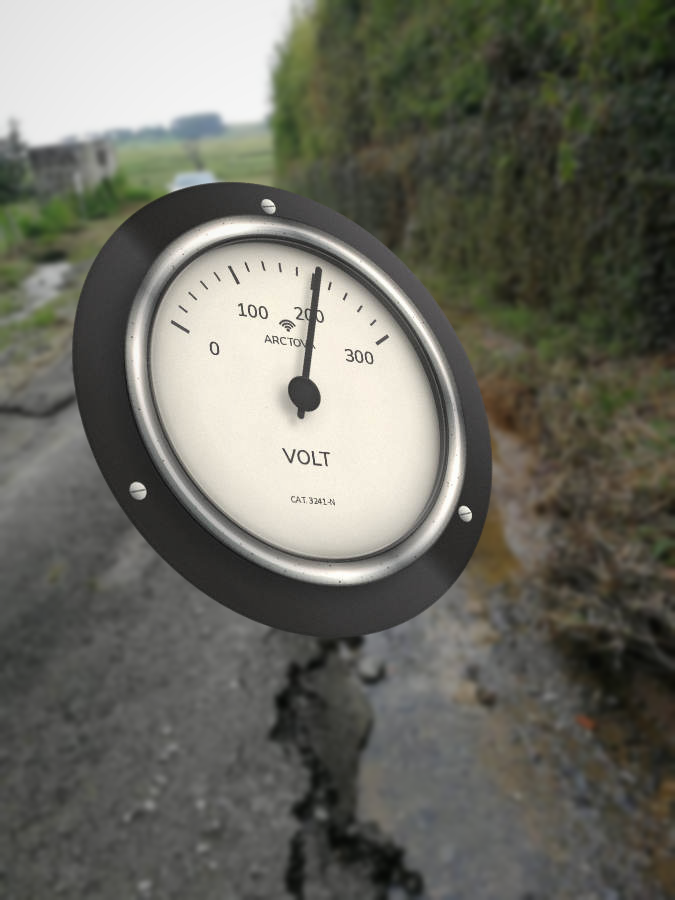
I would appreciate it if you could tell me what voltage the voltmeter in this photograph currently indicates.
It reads 200 V
